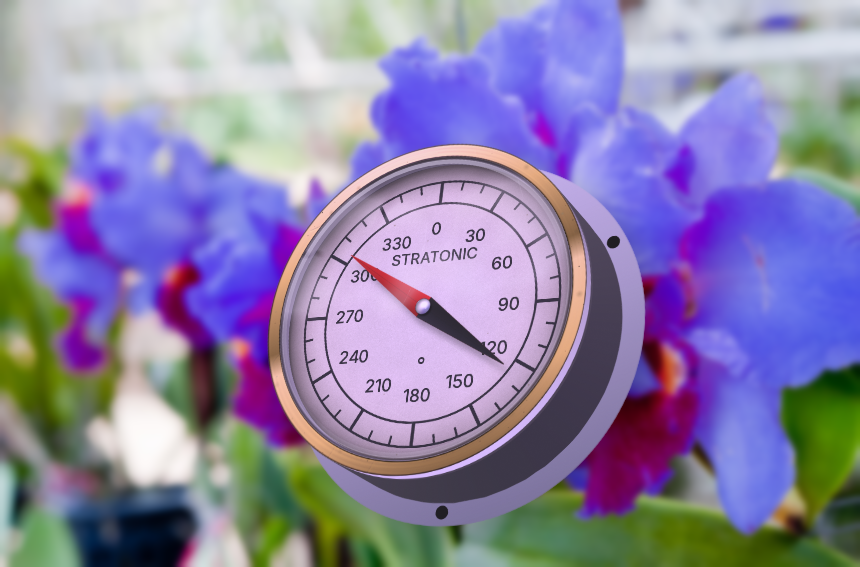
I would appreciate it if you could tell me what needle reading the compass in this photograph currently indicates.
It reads 305 °
